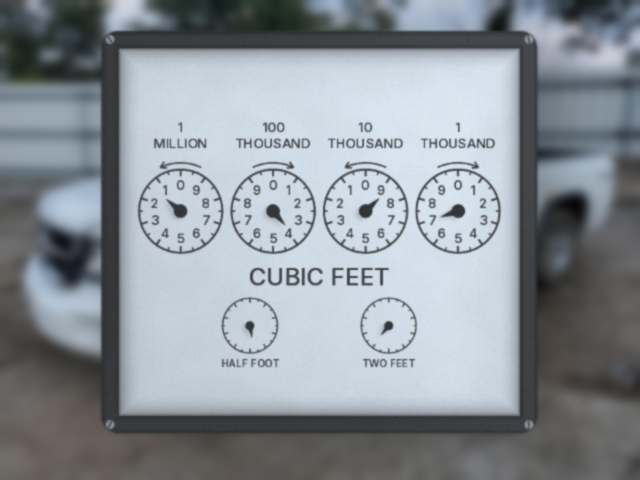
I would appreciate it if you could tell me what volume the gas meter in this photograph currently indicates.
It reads 138700 ft³
